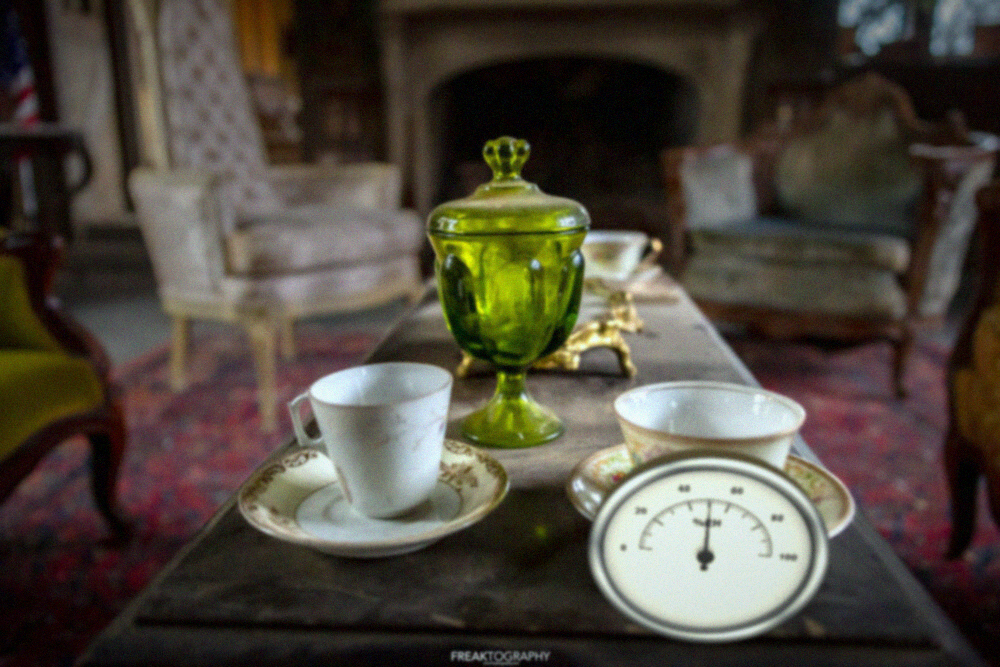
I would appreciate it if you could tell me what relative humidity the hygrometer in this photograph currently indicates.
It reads 50 %
